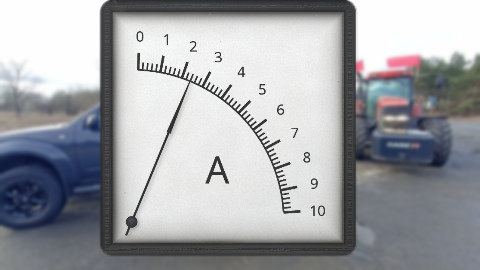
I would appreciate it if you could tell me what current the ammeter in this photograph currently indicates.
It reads 2.4 A
